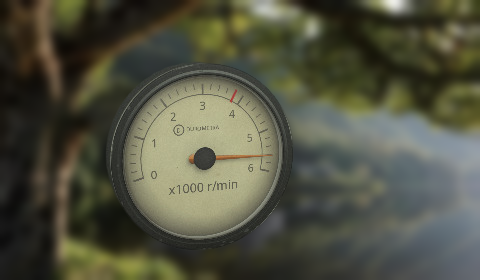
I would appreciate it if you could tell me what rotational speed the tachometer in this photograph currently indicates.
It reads 5600 rpm
